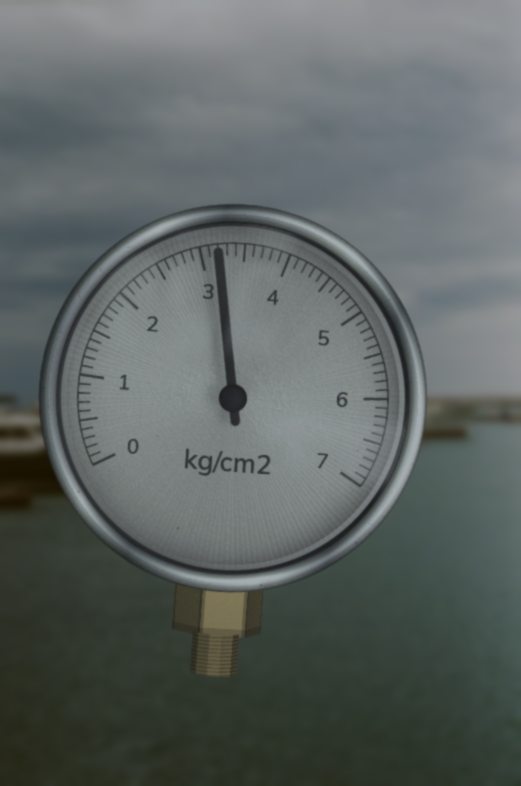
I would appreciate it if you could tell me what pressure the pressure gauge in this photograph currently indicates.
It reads 3.2 kg/cm²
